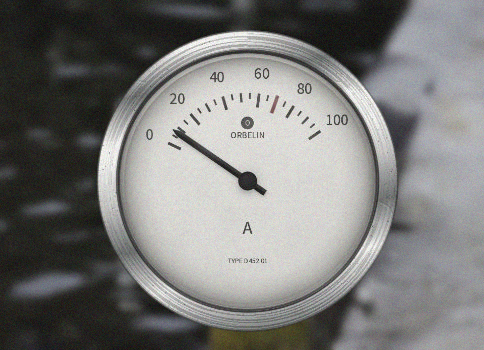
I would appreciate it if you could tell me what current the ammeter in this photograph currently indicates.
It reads 7.5 A
